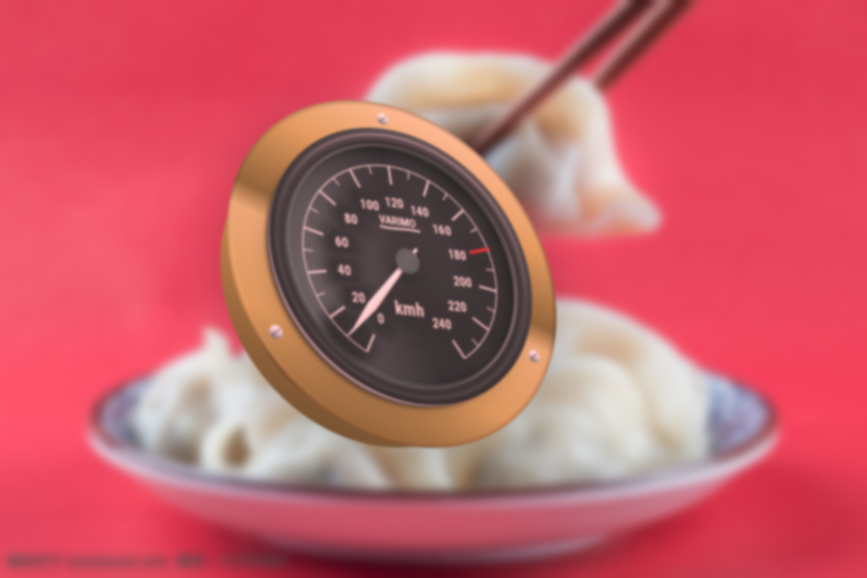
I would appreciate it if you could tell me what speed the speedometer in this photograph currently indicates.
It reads 10 km/h
